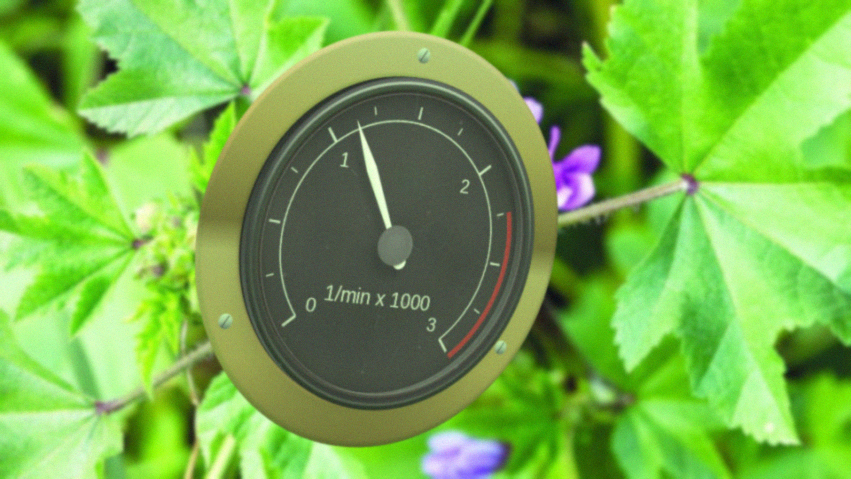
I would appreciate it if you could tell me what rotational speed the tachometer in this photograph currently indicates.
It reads 1125 rpm
